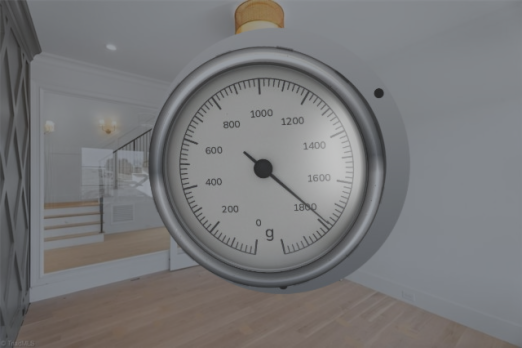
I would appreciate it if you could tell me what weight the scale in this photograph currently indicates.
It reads 1780 g
